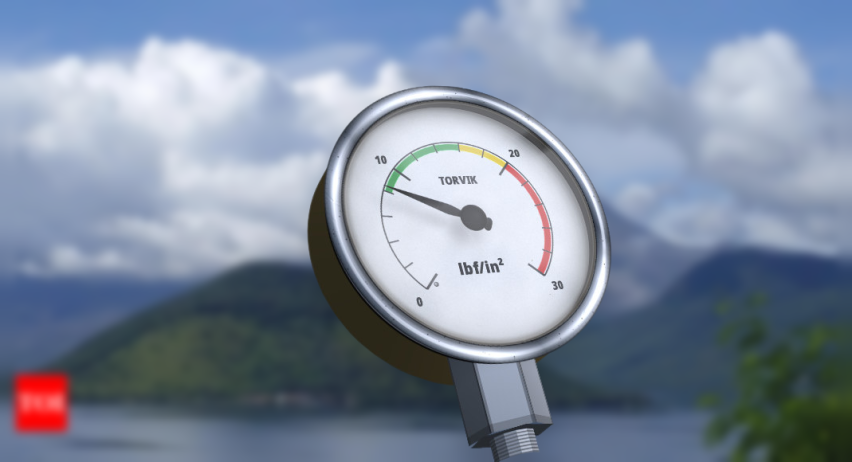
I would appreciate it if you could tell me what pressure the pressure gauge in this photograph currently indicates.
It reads 8 psi
